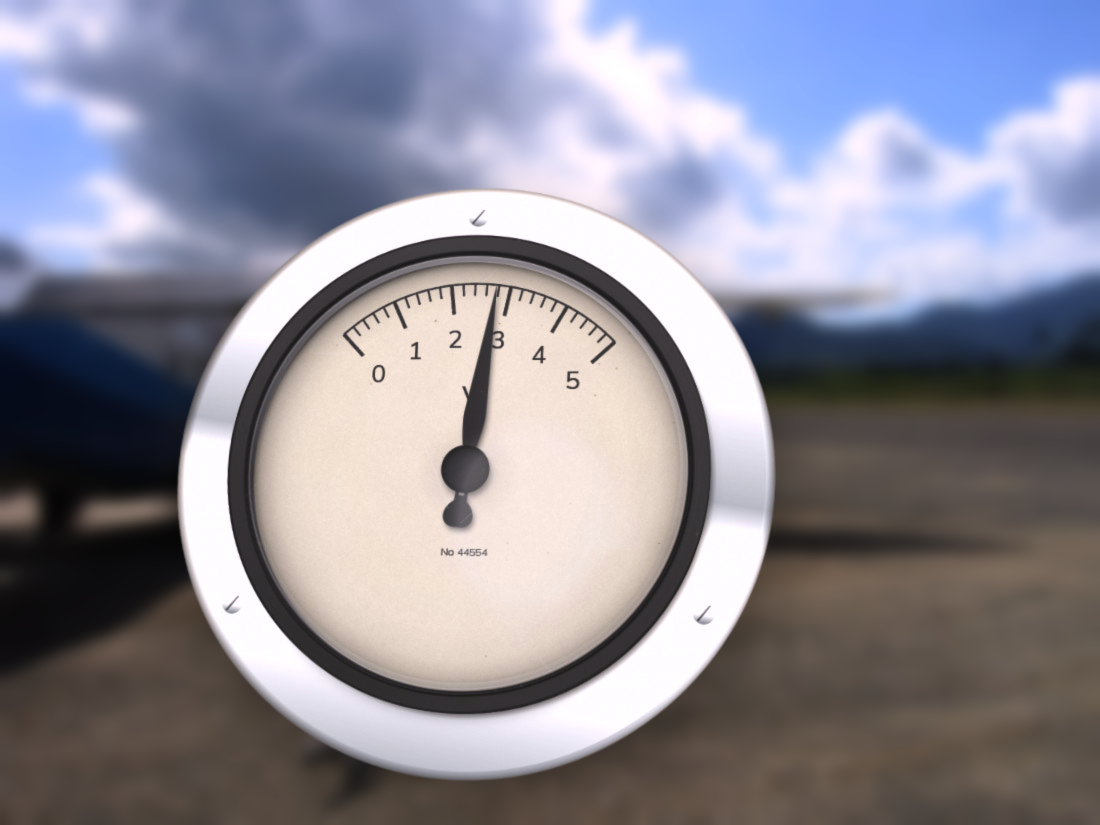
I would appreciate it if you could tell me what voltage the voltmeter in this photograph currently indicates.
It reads 2.8 V
